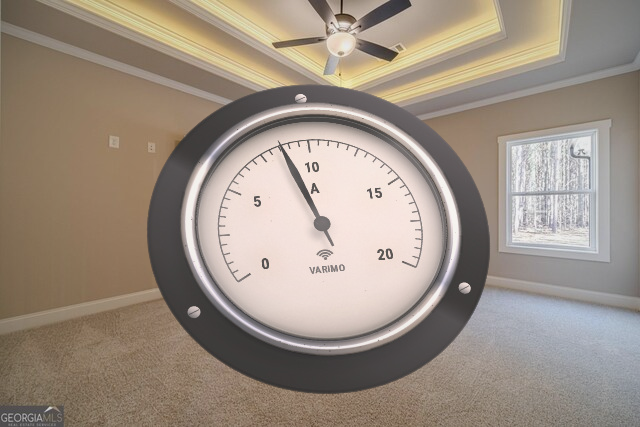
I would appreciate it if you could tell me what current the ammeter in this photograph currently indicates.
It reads 8.5 A
